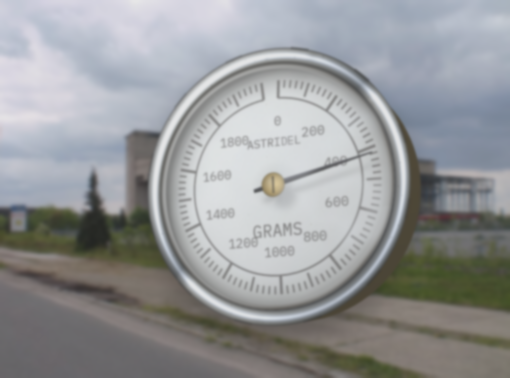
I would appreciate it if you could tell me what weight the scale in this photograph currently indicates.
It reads 420 g
